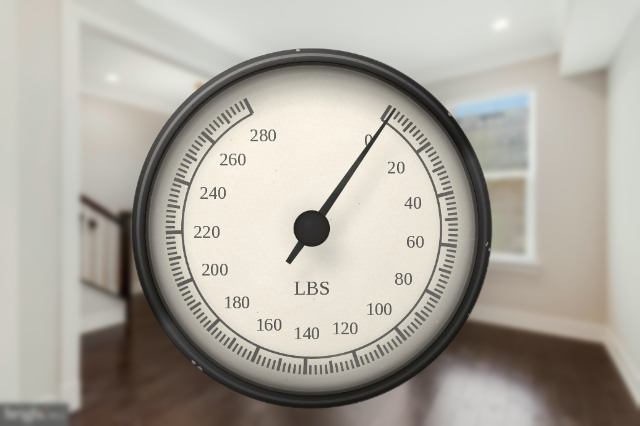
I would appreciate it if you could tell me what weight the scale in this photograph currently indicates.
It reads 2 lb
